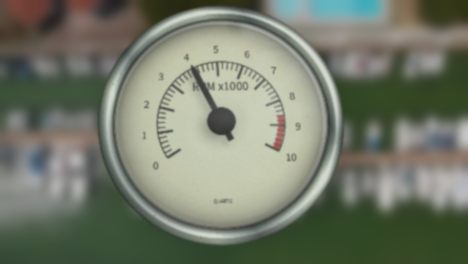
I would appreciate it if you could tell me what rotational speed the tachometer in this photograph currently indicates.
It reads 4000 rpm
